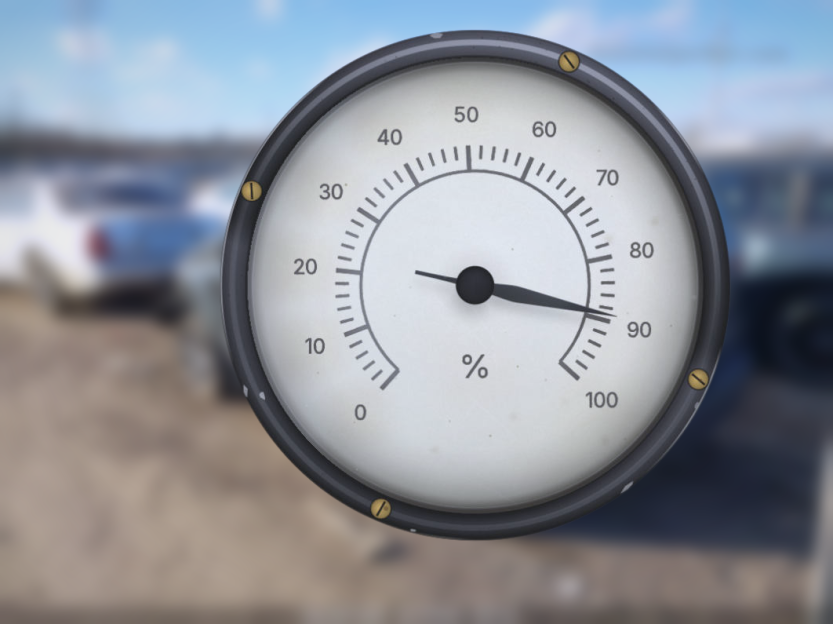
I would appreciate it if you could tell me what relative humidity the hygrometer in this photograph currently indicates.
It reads 89 %
